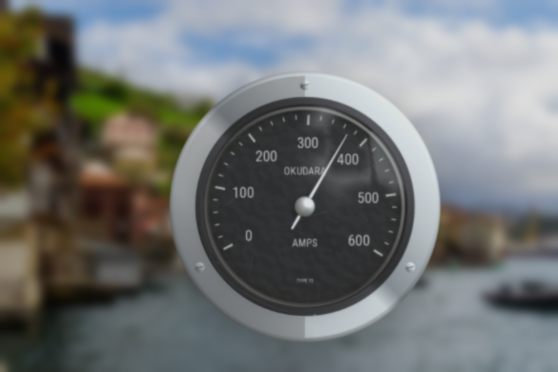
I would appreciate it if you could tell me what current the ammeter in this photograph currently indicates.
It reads 370 A
